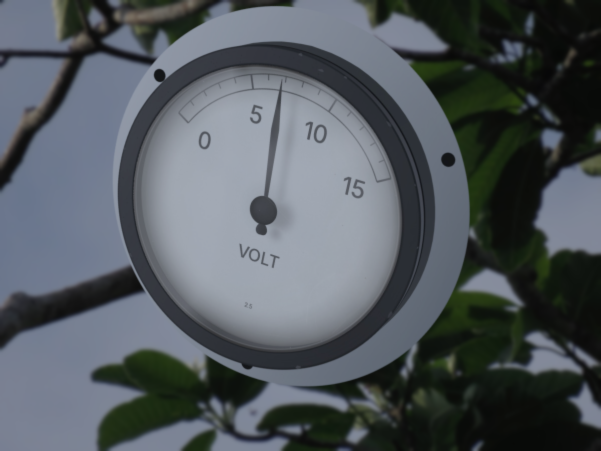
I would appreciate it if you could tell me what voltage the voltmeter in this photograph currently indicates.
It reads 7 V
